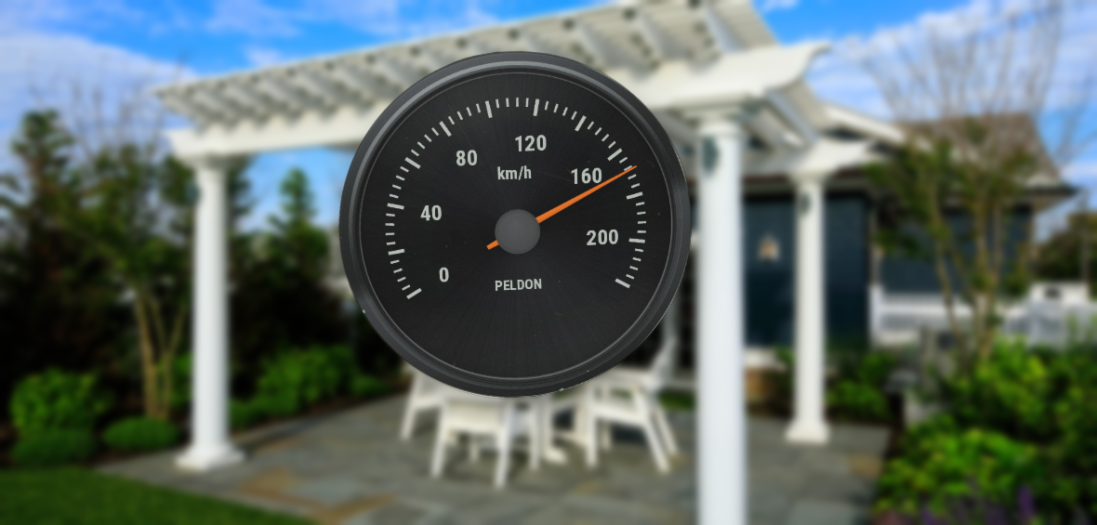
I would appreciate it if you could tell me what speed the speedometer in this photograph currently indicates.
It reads 168 km/h
